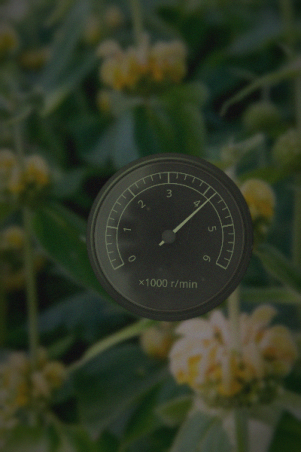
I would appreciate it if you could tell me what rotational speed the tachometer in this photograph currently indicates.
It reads 4200 rpm
